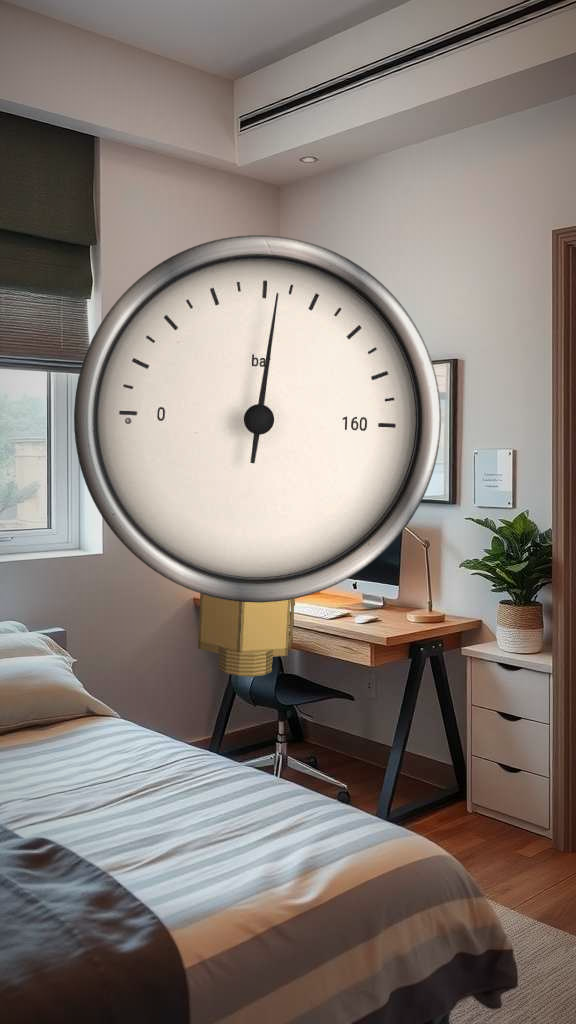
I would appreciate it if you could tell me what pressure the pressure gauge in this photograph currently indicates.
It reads 85 bar
